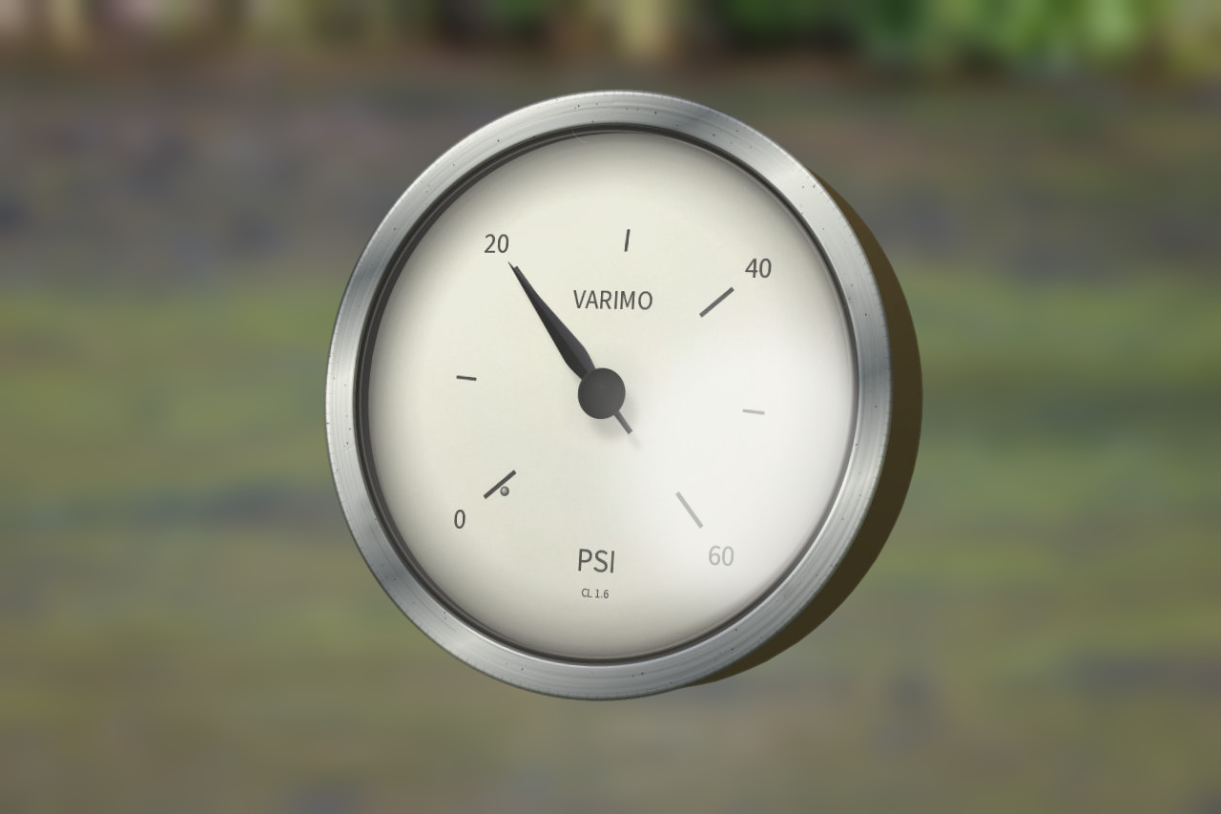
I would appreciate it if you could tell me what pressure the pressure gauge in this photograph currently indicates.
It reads 20 psi
